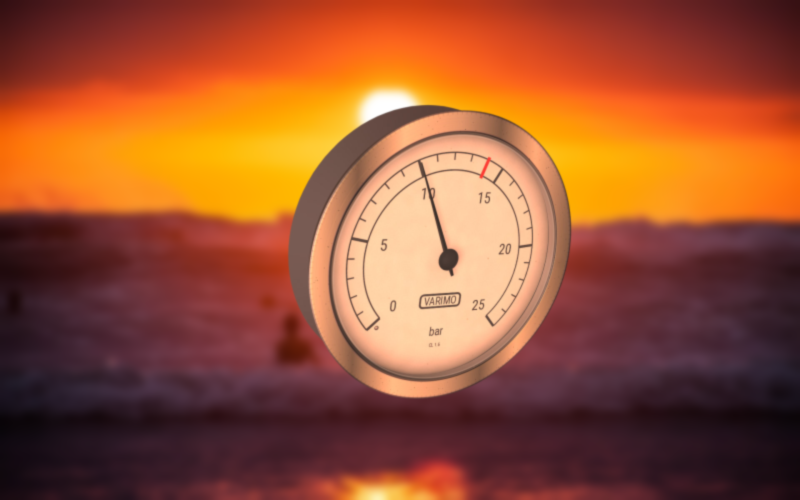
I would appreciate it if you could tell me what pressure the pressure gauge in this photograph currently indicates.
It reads 10 bar
